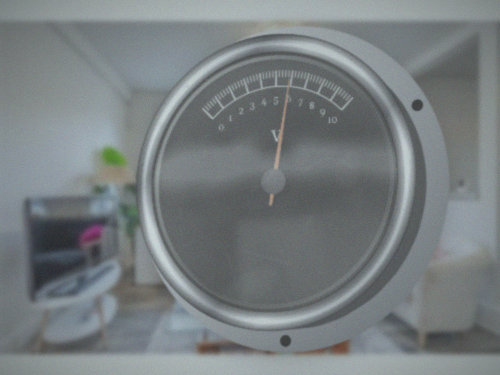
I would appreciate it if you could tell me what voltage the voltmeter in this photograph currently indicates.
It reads 6 V
